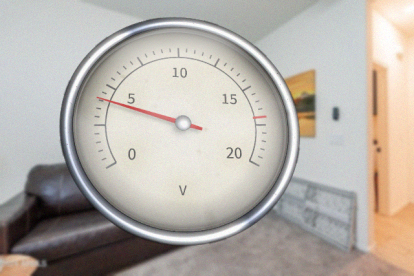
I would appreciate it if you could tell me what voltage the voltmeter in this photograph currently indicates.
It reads 4 V
